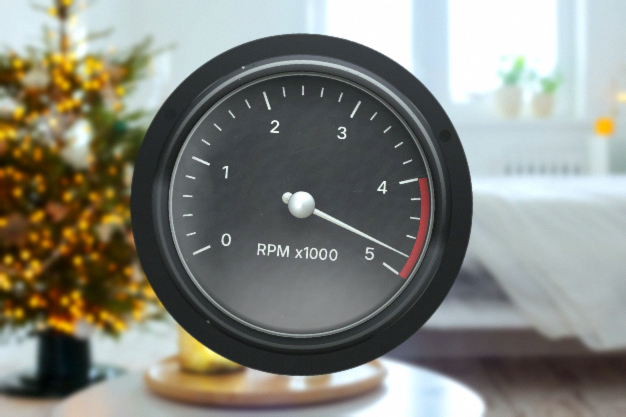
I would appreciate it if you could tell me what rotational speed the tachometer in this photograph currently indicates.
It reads 4800 rpm
